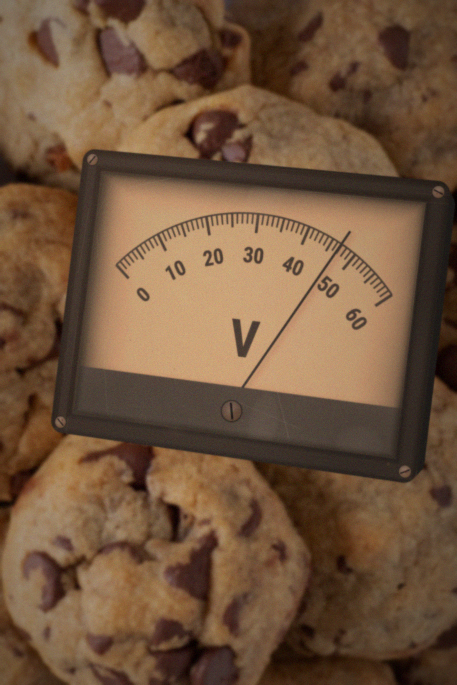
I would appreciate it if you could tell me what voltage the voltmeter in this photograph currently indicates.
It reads 47 V
